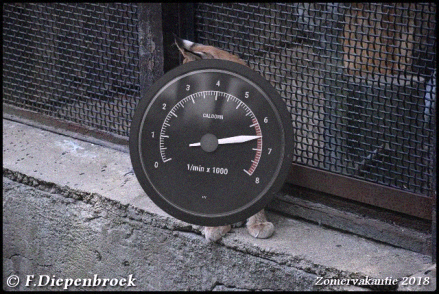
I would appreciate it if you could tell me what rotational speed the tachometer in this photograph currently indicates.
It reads 6500 rpm
